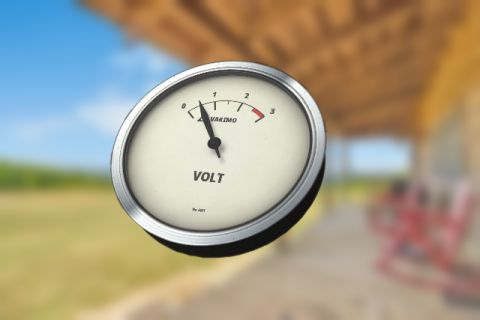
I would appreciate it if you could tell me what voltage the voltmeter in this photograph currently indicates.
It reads 0.5 V
